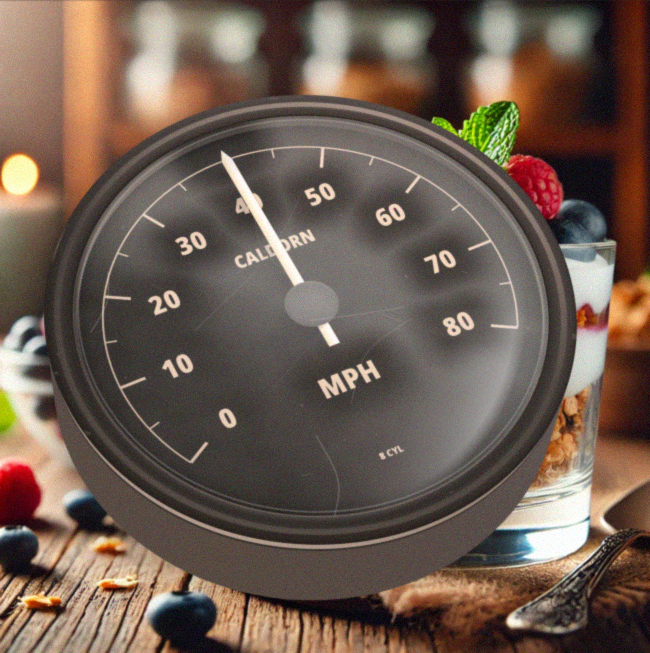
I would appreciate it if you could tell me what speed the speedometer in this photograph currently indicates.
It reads 40 mph
